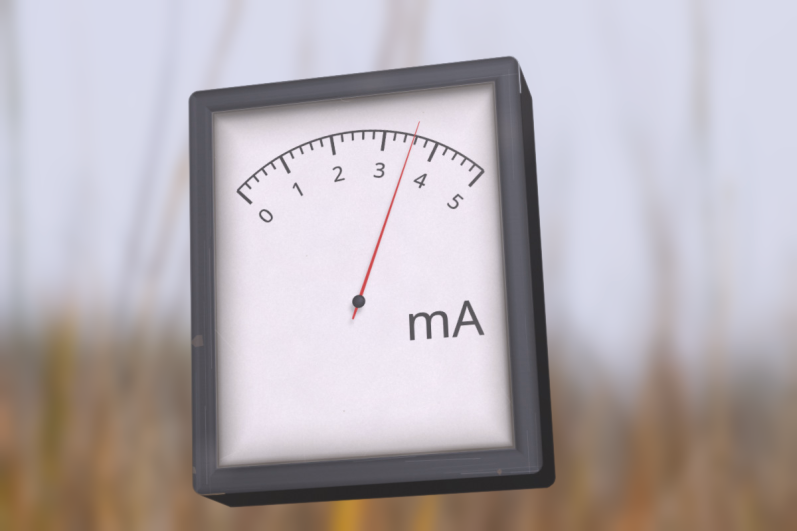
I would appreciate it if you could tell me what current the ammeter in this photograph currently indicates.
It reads 3.6 mA
